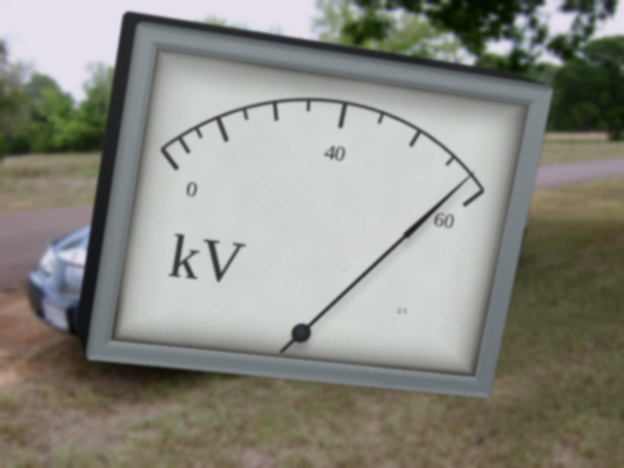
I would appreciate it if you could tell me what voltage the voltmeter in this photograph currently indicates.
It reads 57.5 kV
